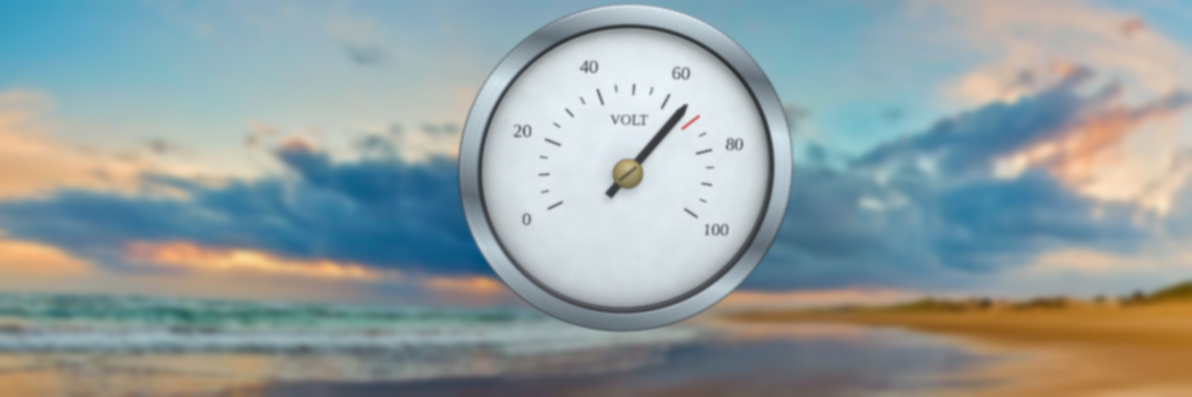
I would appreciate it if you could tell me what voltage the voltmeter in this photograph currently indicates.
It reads 65 V
